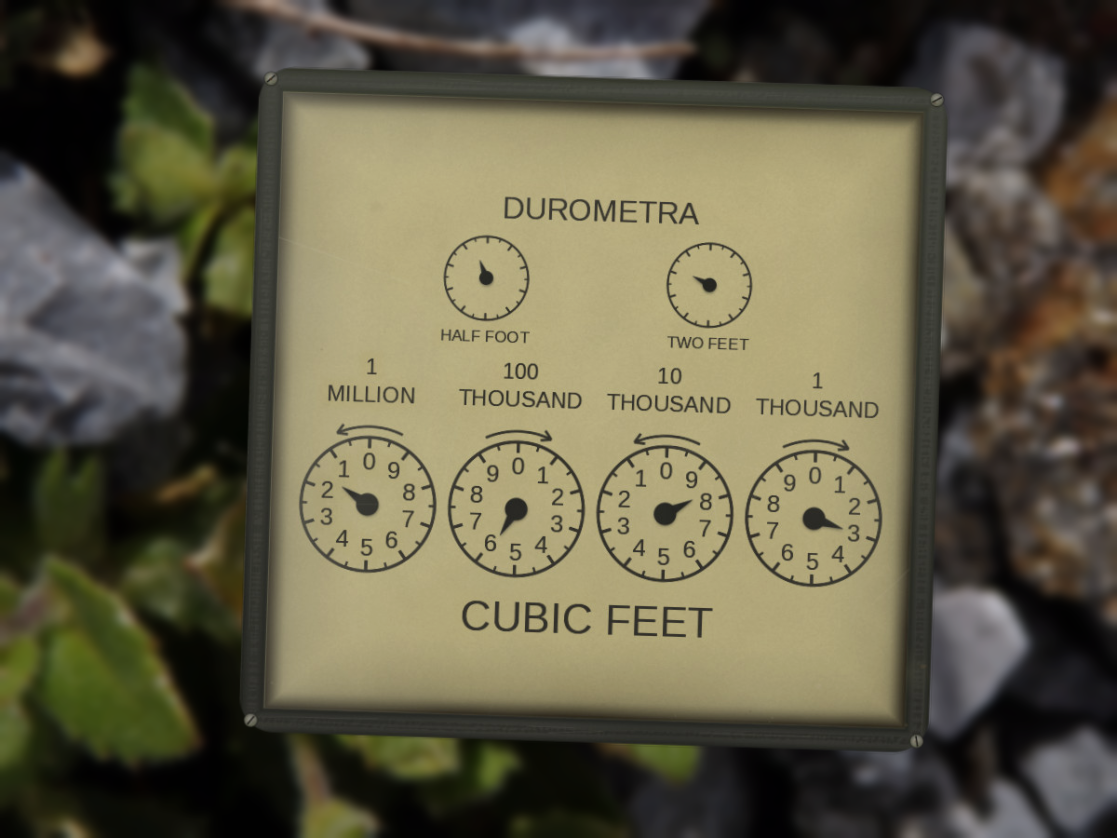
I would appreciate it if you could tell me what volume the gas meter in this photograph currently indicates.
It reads 158300 ft³
